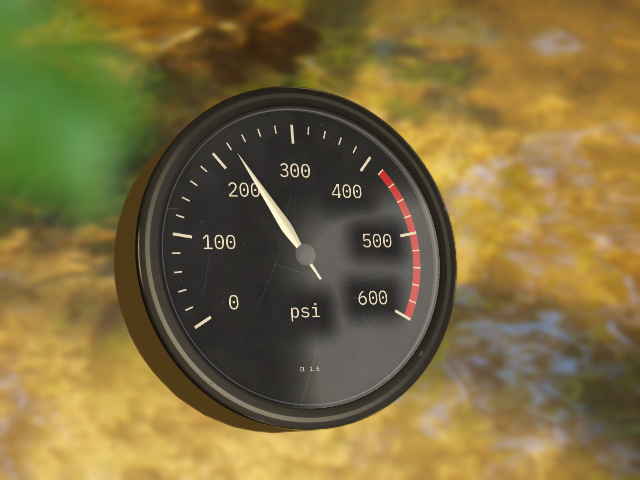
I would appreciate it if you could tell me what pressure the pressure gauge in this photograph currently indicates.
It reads 220 psi
